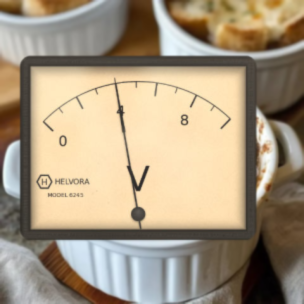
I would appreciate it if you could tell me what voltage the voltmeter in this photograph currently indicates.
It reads 4 V
